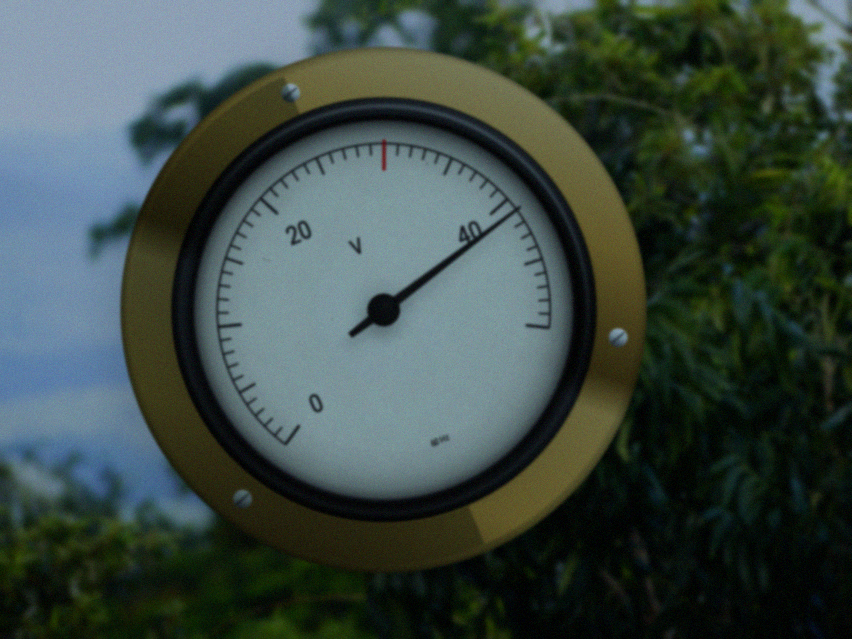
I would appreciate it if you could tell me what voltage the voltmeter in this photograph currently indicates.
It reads 41 V
